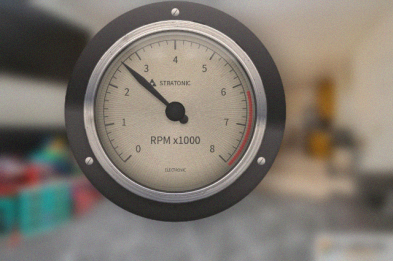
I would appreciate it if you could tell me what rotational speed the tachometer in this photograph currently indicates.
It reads 2600 rpm
